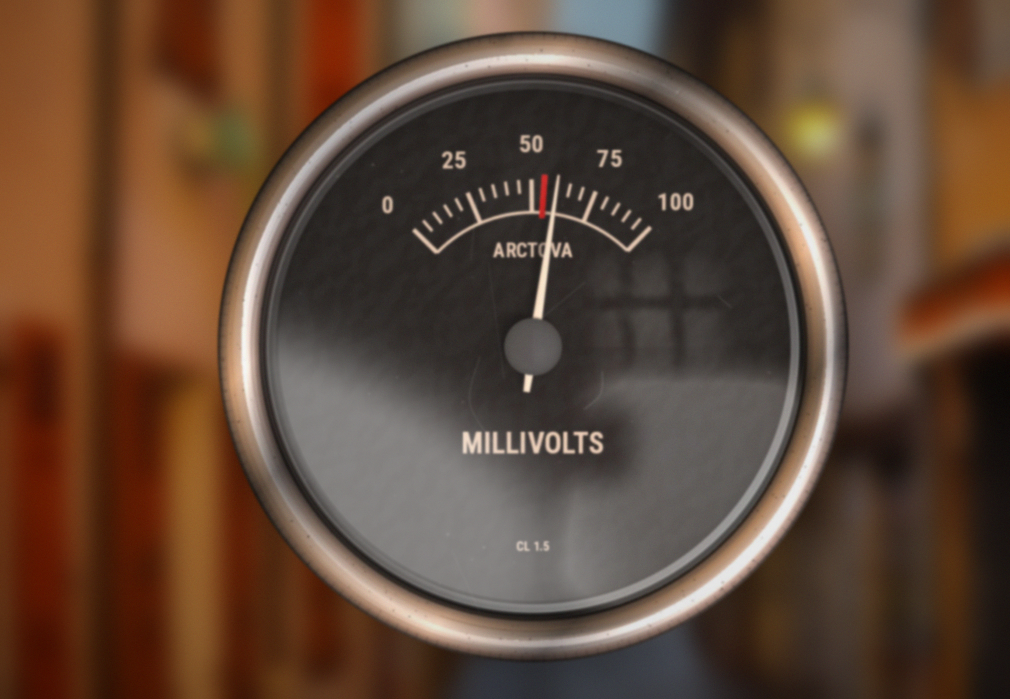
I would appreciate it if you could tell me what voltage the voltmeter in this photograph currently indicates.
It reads 60 mV
